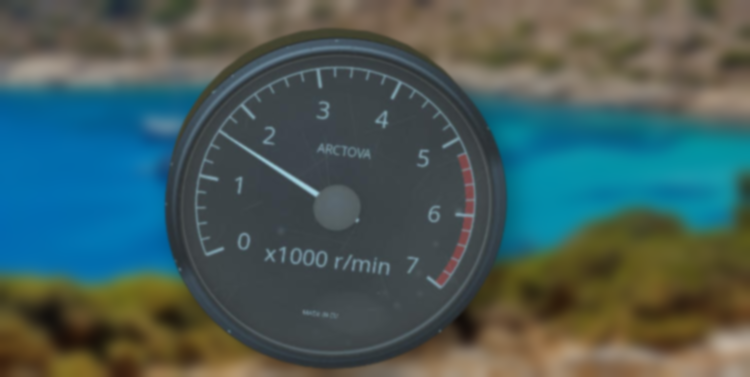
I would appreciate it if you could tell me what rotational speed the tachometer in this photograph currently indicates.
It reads 1600 rpm
